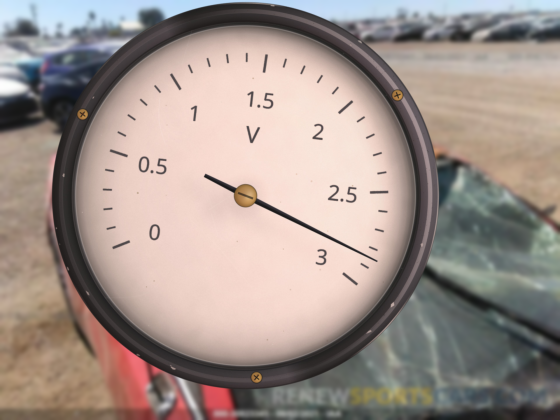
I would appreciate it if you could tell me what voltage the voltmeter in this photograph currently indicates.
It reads 2.85 V
